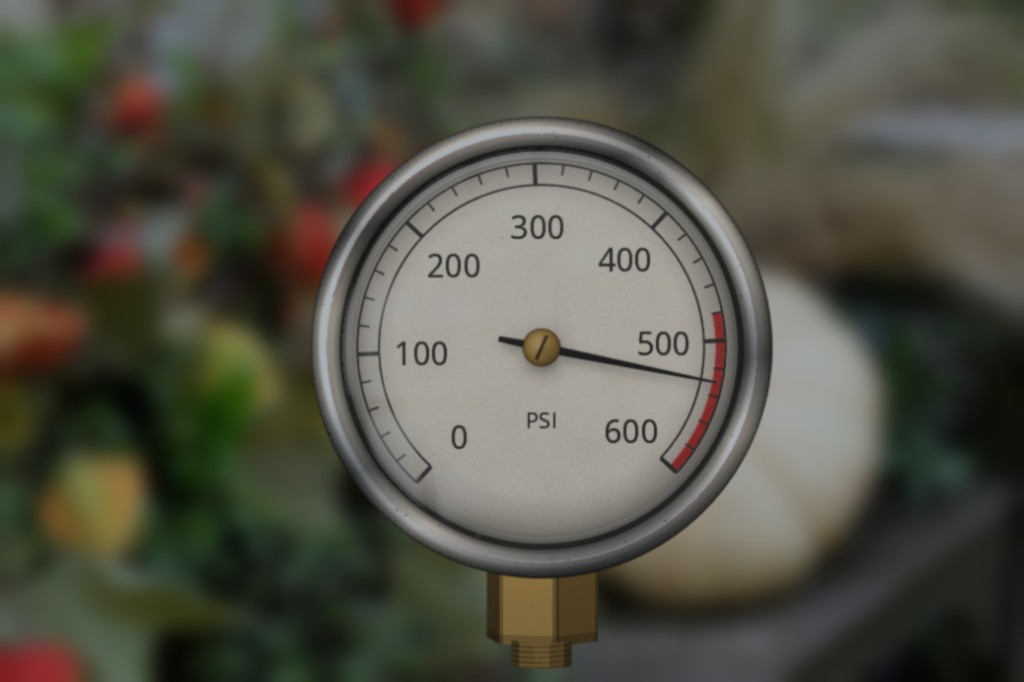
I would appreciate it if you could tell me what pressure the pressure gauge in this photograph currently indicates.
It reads 530 psi
